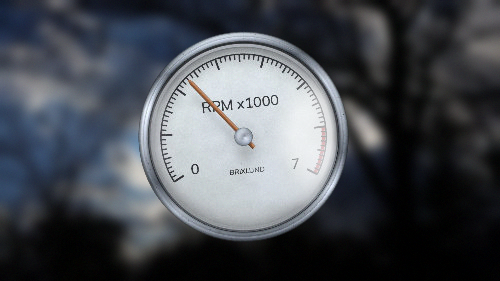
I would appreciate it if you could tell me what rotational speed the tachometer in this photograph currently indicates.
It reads 2300 rpm
